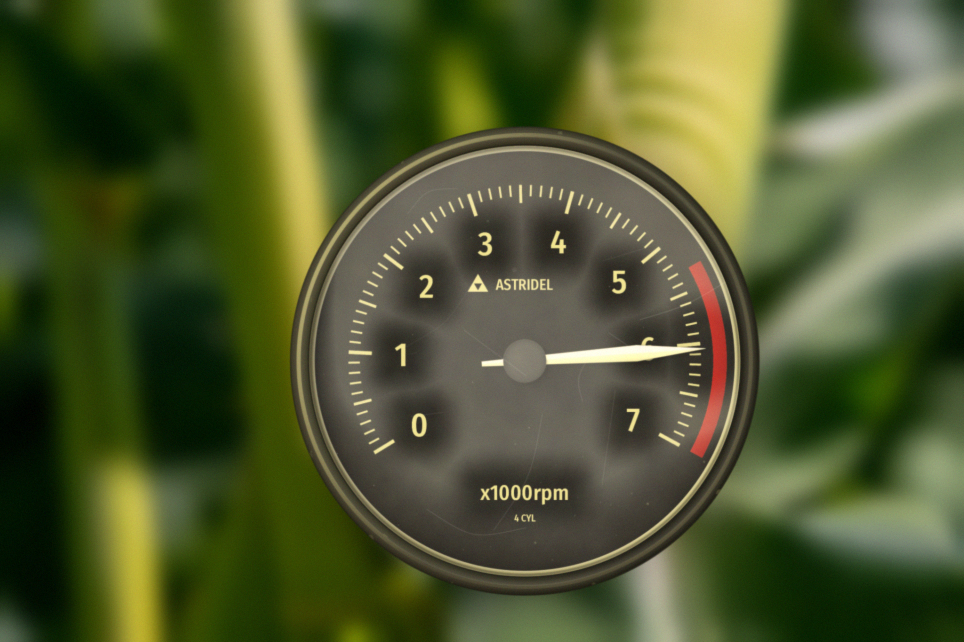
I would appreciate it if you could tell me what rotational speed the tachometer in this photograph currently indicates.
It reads 6050 rpm
